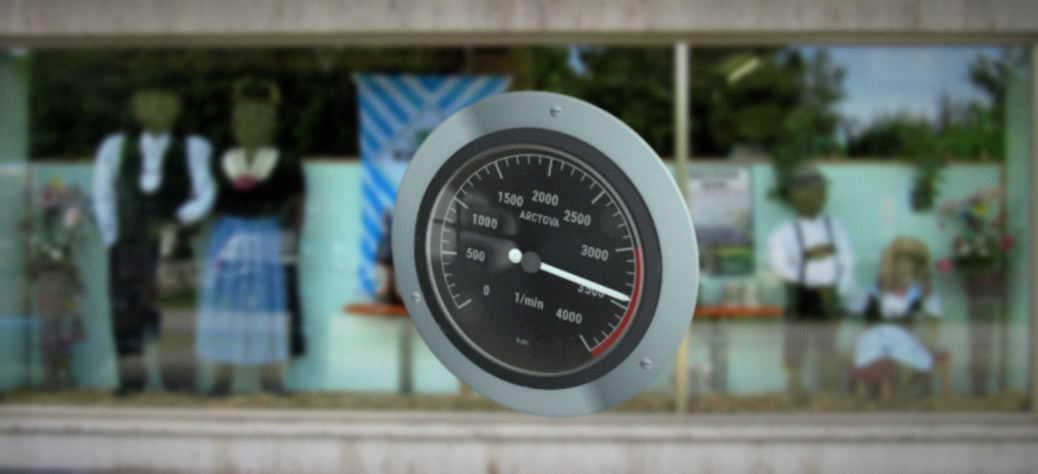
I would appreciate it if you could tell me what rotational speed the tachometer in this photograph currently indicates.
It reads 3400 rpm
